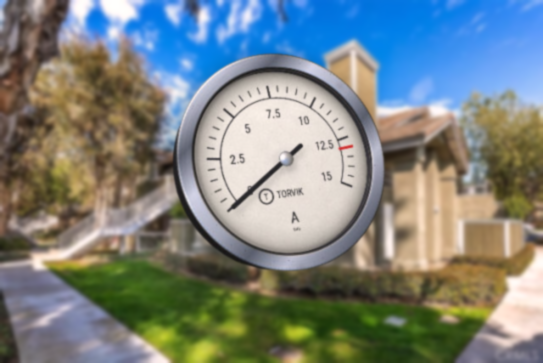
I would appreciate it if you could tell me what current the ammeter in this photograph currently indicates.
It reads 0 A
